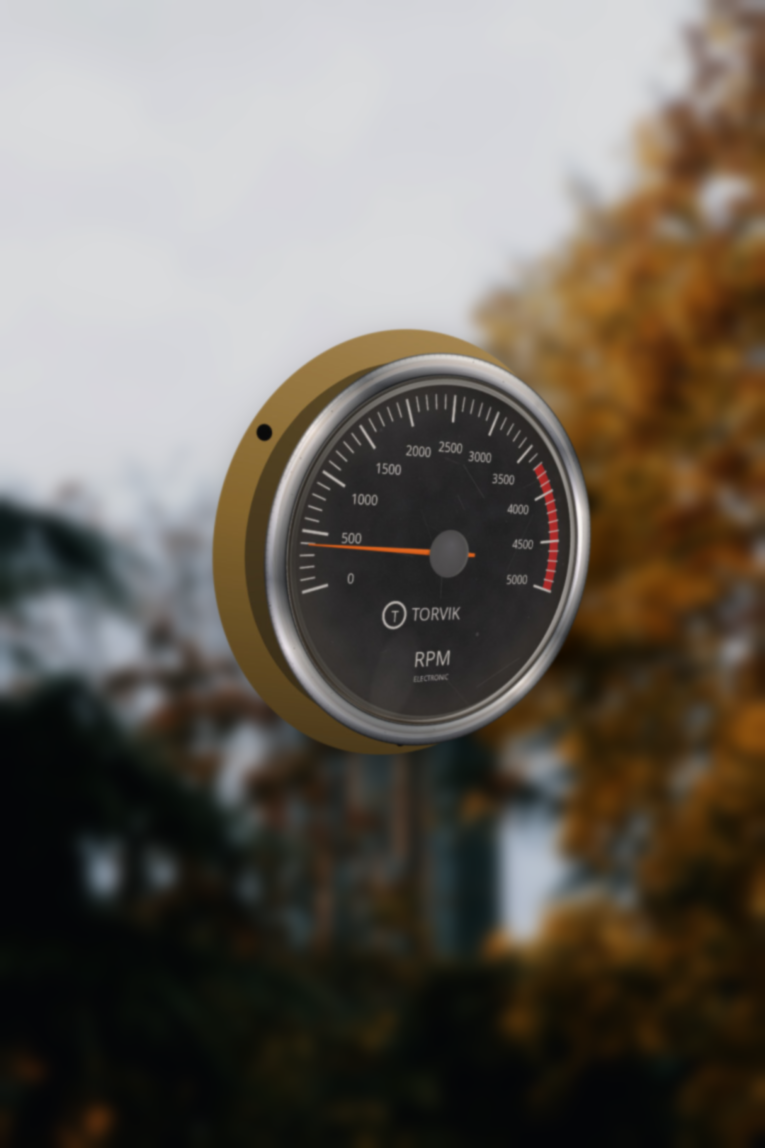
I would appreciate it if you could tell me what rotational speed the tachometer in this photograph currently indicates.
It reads 400 rpm
